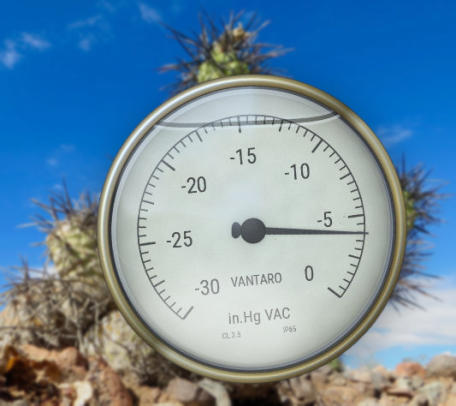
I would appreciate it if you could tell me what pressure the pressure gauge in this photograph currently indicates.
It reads -4 inHg
